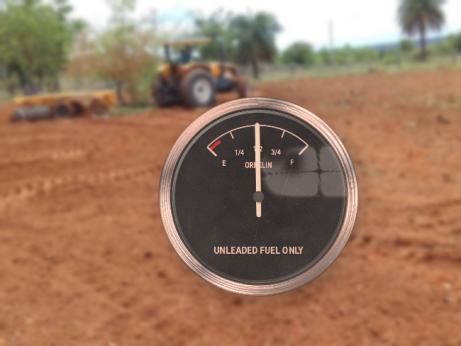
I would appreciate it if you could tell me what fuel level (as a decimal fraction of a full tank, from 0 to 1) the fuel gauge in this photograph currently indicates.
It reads 0.5
